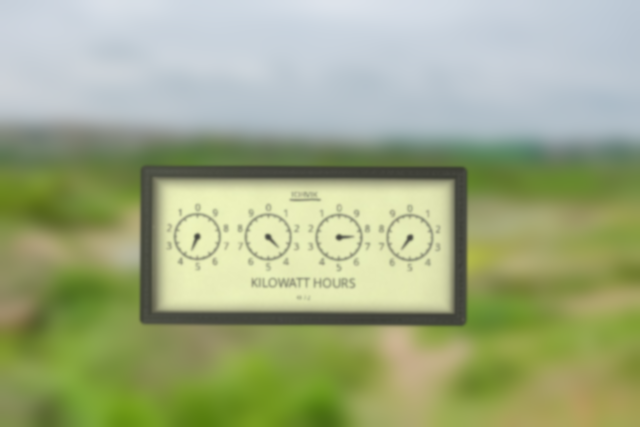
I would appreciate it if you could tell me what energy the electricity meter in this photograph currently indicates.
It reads 4376 kWh
